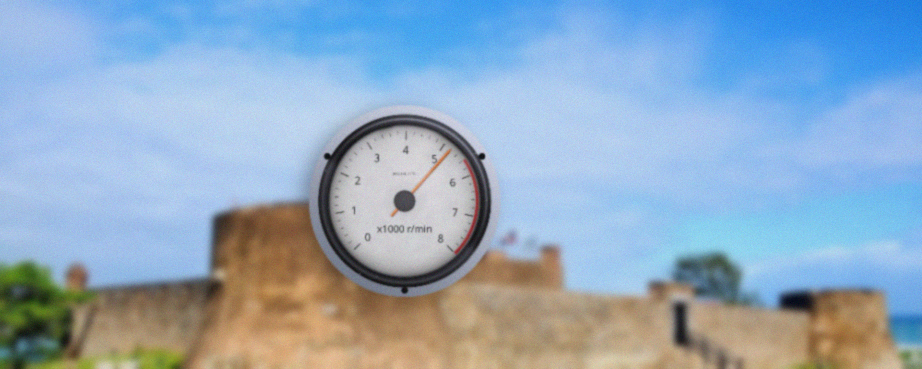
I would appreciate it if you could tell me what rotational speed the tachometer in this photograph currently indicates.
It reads 5200 rpm
